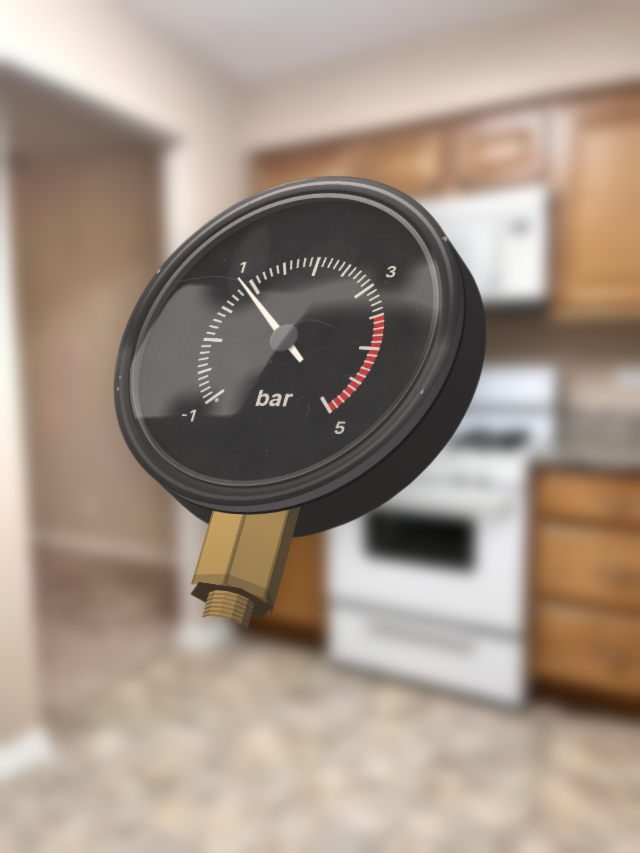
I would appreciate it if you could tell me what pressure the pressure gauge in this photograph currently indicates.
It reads 0.9 bar
